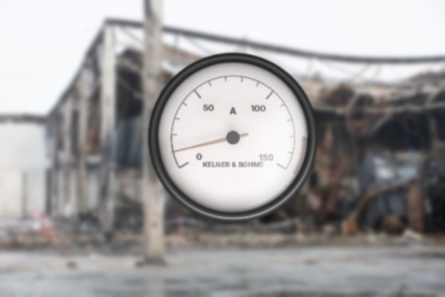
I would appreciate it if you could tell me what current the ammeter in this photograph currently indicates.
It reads 10 A
